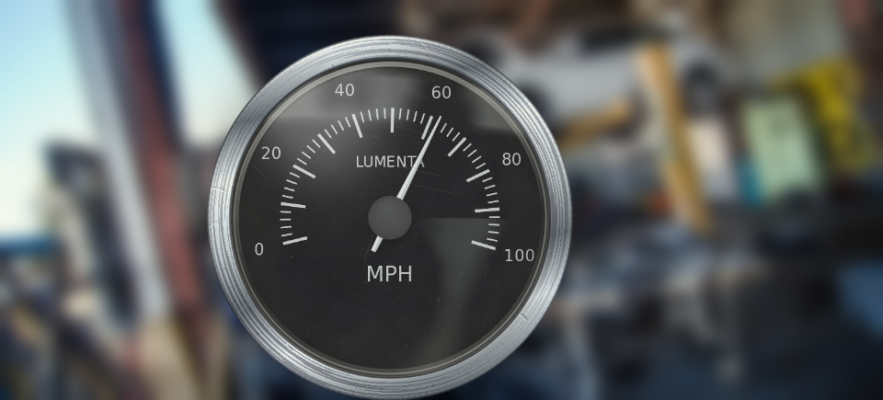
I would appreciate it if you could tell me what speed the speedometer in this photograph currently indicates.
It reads 62 mph
